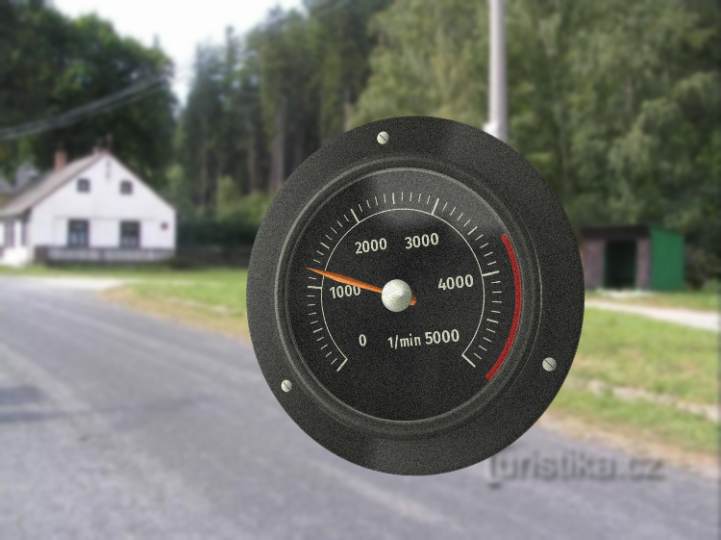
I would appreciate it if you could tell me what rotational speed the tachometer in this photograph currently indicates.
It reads 1200 rpm
